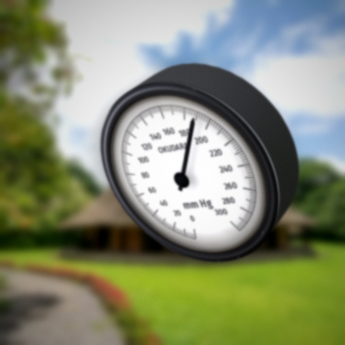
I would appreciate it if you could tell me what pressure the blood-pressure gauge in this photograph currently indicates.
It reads 190 mmHg
